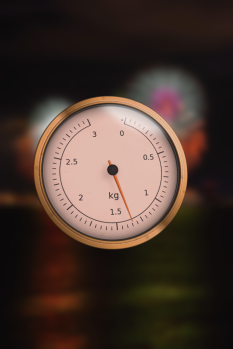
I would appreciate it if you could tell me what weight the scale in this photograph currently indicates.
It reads 1.35 kg
